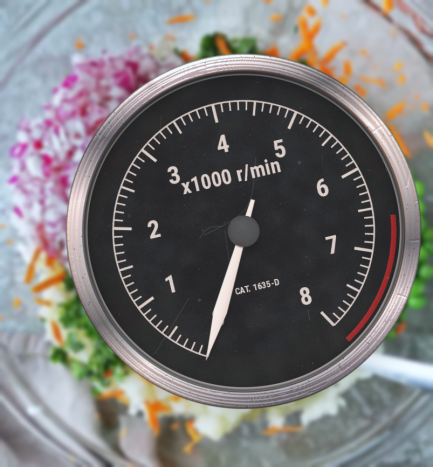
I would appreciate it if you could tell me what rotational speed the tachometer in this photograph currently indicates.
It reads 0 rpm
